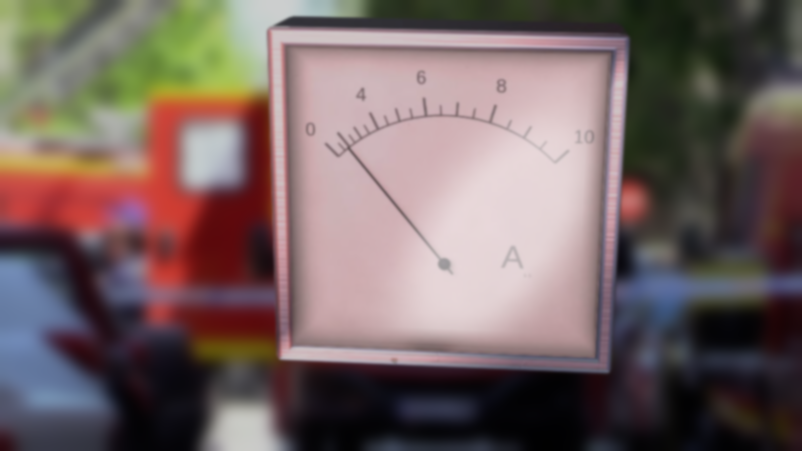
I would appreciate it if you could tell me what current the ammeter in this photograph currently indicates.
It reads 2 A
